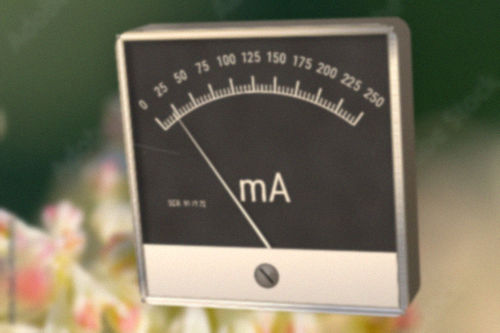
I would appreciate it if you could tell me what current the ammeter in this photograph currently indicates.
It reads 25 mA
